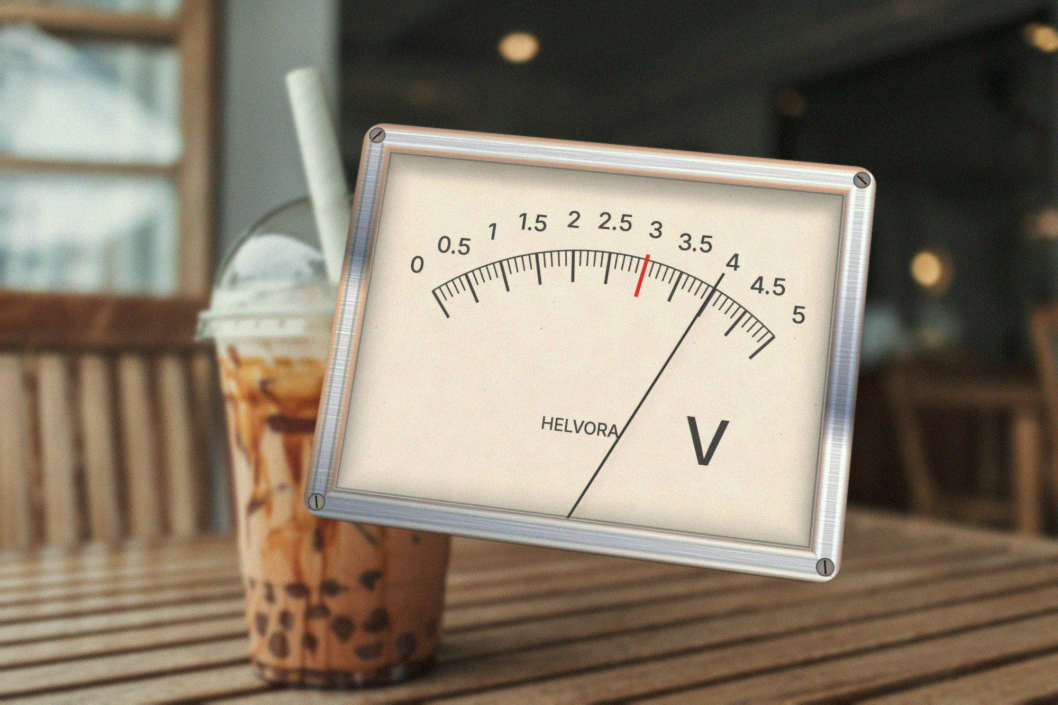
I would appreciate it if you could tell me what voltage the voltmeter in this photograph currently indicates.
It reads 4 V
